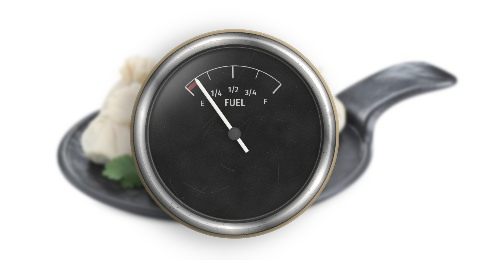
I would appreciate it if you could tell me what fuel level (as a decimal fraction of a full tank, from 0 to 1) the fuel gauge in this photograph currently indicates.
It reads 0.125
